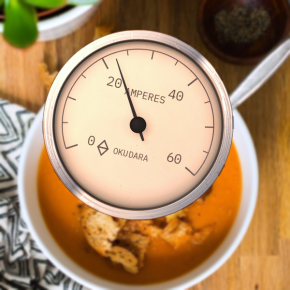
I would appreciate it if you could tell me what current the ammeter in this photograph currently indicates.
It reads 22.5 A
